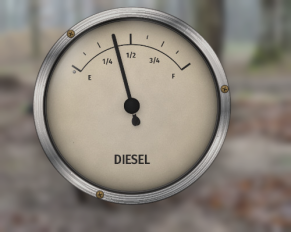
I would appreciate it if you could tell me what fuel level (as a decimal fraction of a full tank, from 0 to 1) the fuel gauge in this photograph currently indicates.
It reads 0.375
